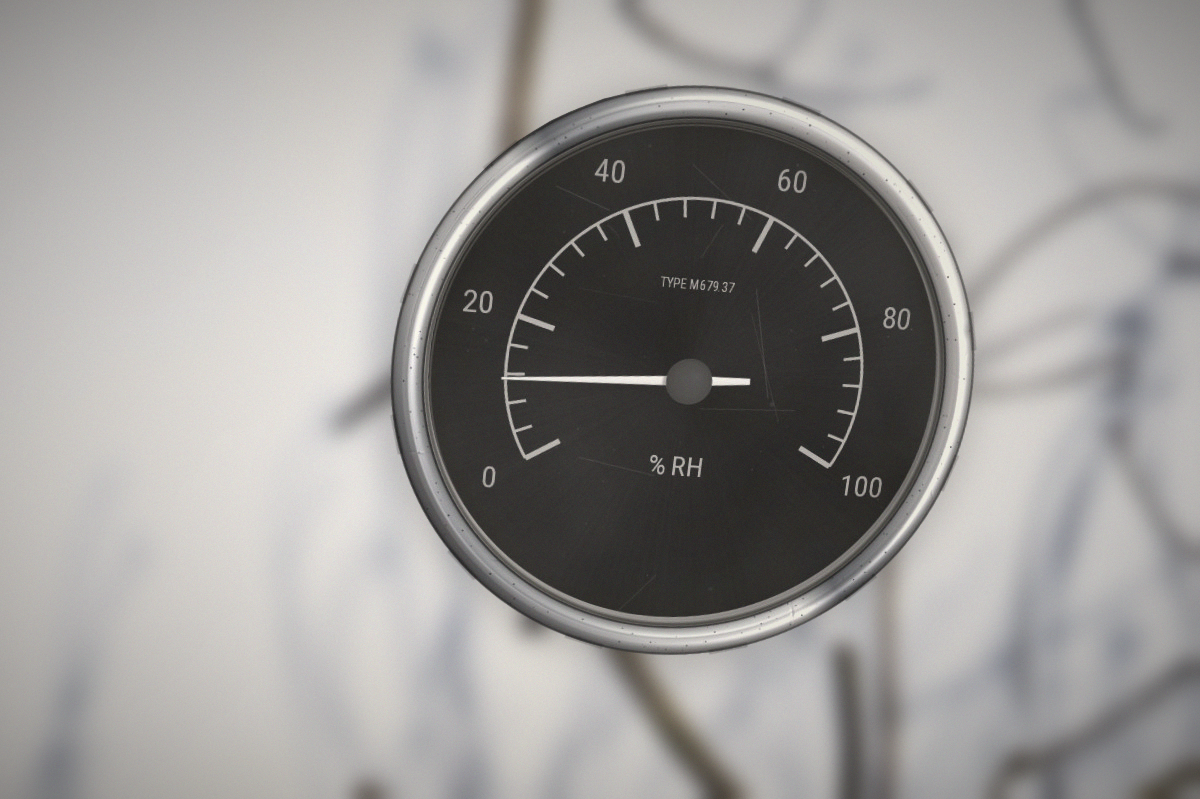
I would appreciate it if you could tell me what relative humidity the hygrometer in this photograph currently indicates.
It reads 12 %
